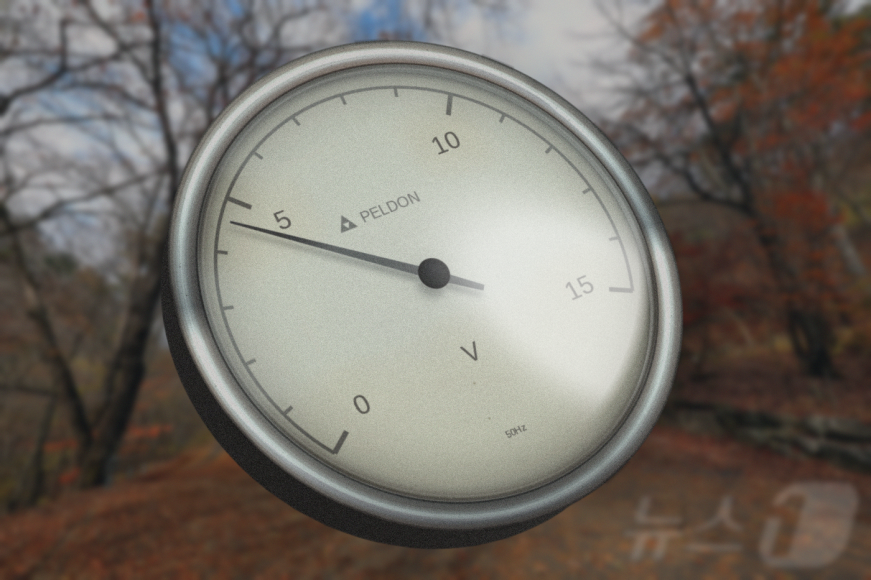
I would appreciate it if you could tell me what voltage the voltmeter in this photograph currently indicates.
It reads 4.5 V
